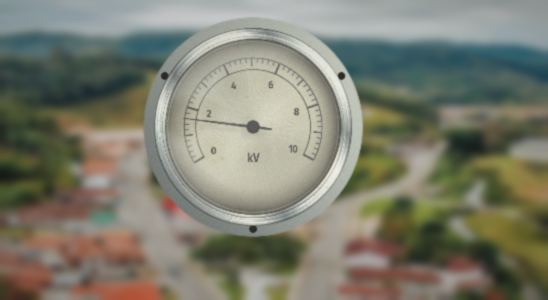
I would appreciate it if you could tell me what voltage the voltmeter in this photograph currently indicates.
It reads 1.6 kV
